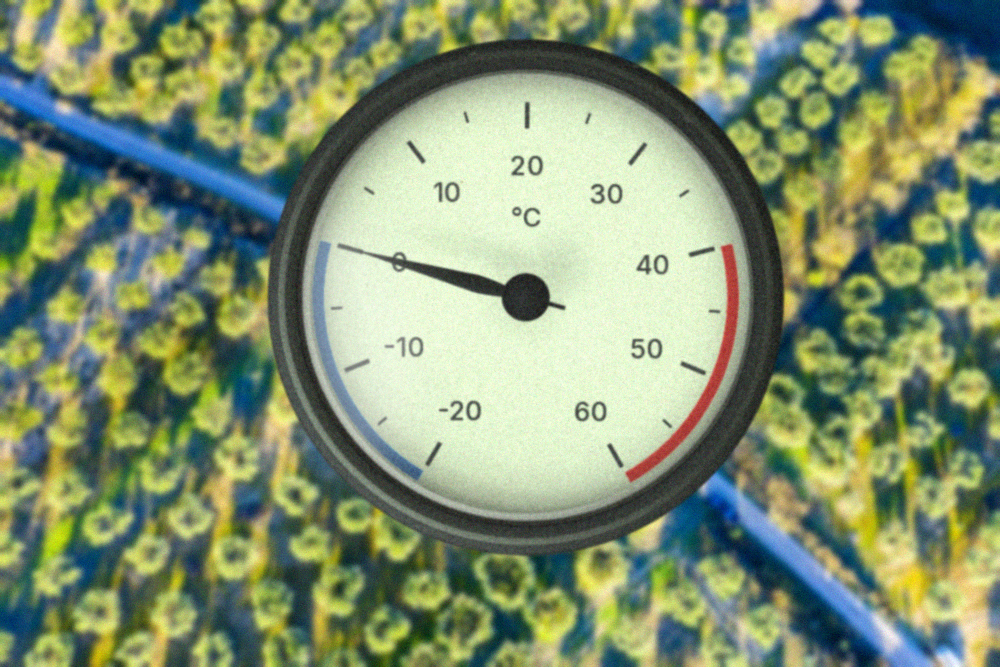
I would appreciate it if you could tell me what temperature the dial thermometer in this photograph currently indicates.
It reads 0 °C
